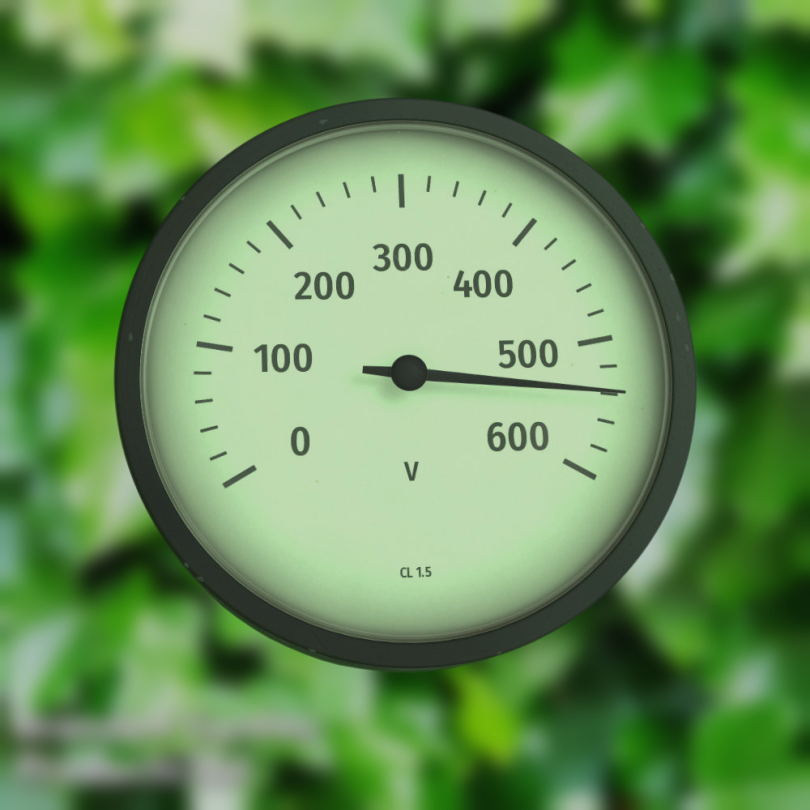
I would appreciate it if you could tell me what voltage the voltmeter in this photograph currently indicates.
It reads 540 V
